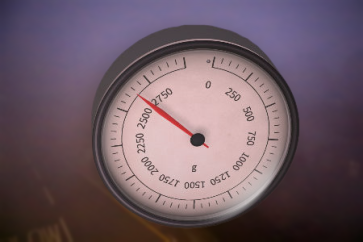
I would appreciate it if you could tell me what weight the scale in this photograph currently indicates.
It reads 2650 g
